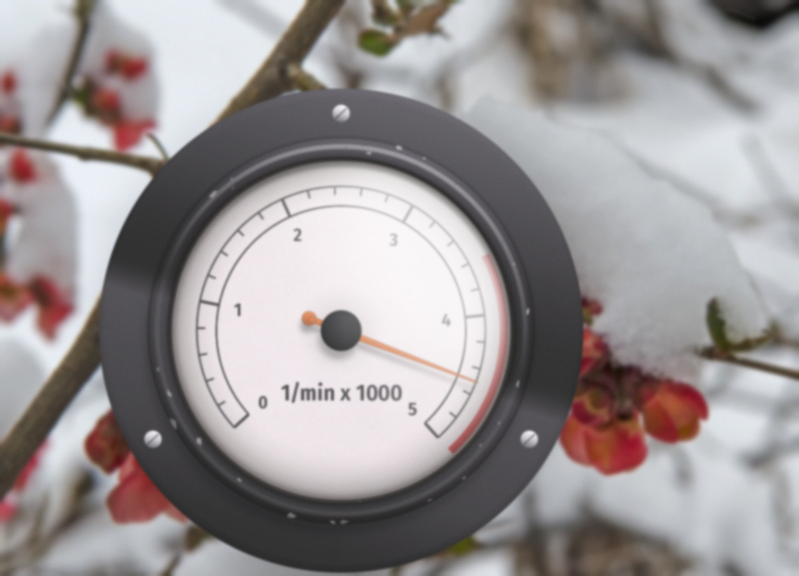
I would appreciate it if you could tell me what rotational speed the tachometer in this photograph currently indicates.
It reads 4500 rpm
